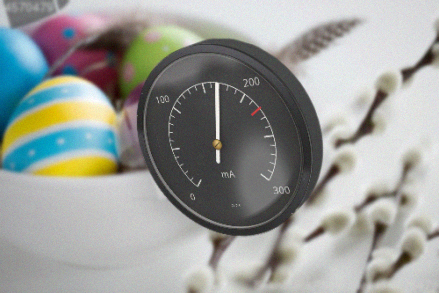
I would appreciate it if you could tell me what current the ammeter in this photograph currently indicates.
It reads 170 mA
